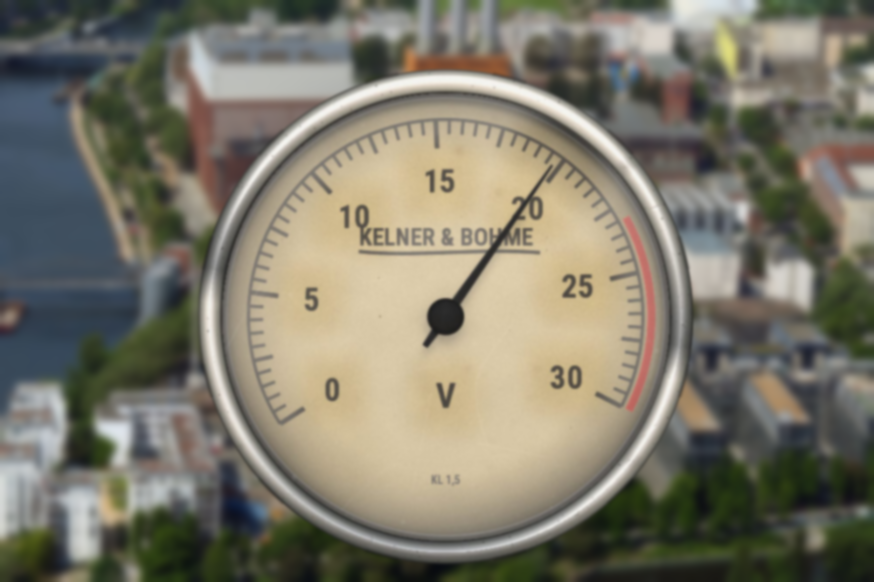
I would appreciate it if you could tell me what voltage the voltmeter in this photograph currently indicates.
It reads 19.75 V
